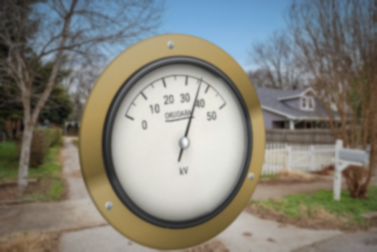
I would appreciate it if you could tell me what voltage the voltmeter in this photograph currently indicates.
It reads 35 kV
